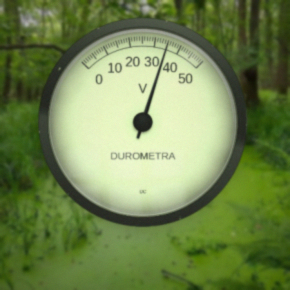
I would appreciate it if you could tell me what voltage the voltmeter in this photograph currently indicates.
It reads 35 V
